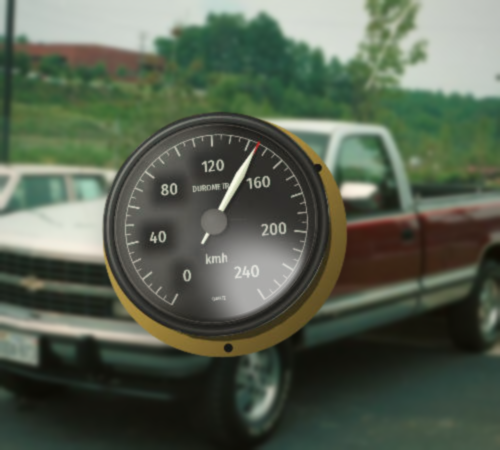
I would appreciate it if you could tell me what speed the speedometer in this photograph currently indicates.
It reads 145 km/h
